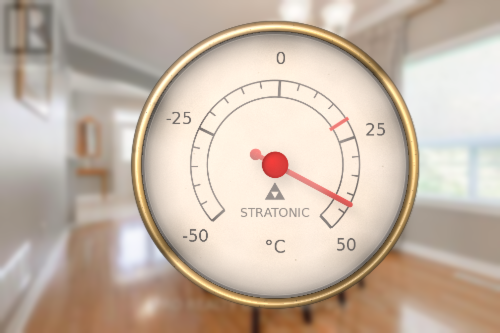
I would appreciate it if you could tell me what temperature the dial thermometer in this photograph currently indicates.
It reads 42.5 °C
